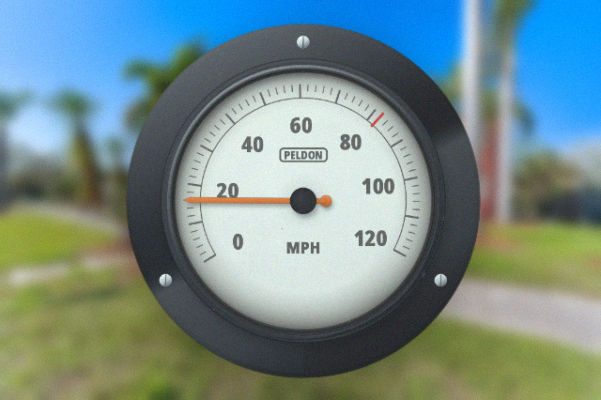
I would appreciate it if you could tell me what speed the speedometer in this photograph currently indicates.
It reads 16 mph
